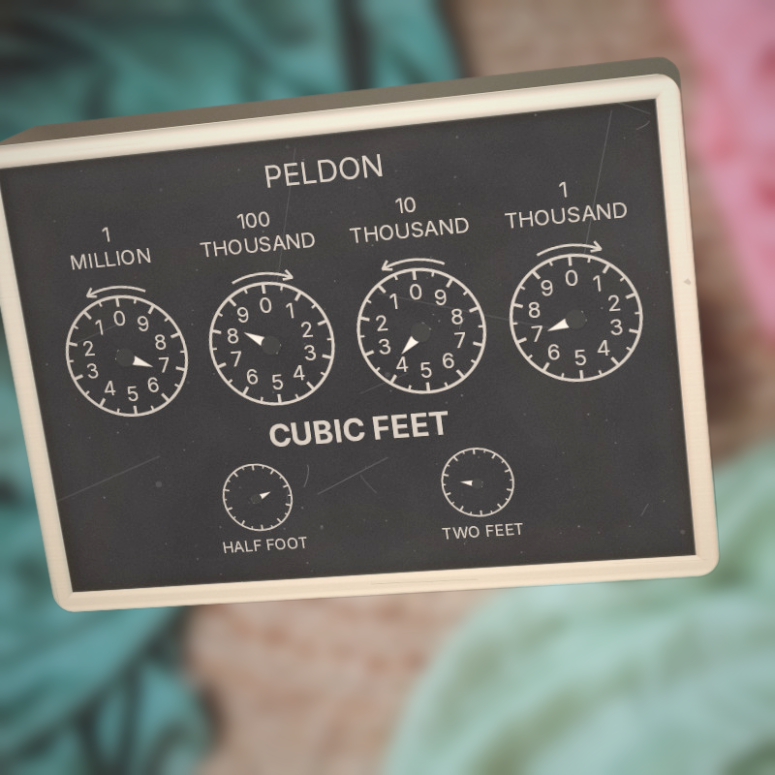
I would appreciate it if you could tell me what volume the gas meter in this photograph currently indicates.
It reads 683700 ft³
